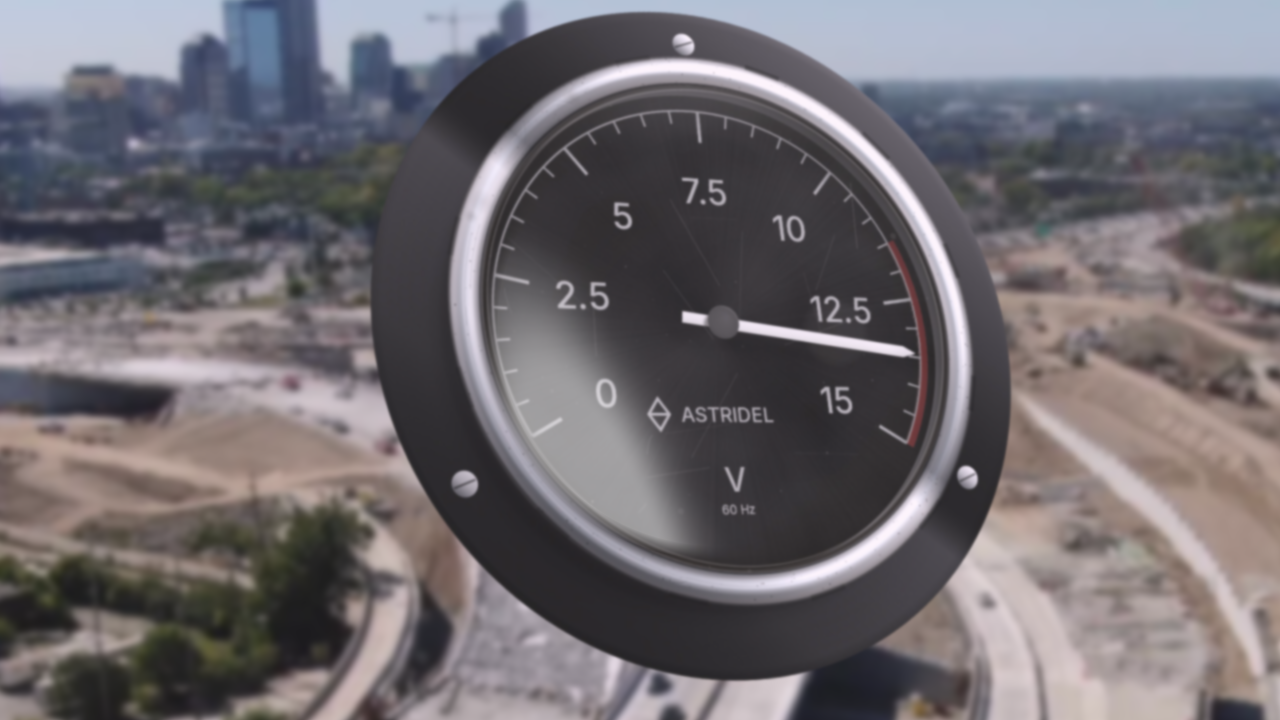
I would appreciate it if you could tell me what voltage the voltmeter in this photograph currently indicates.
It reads 13.5 V
